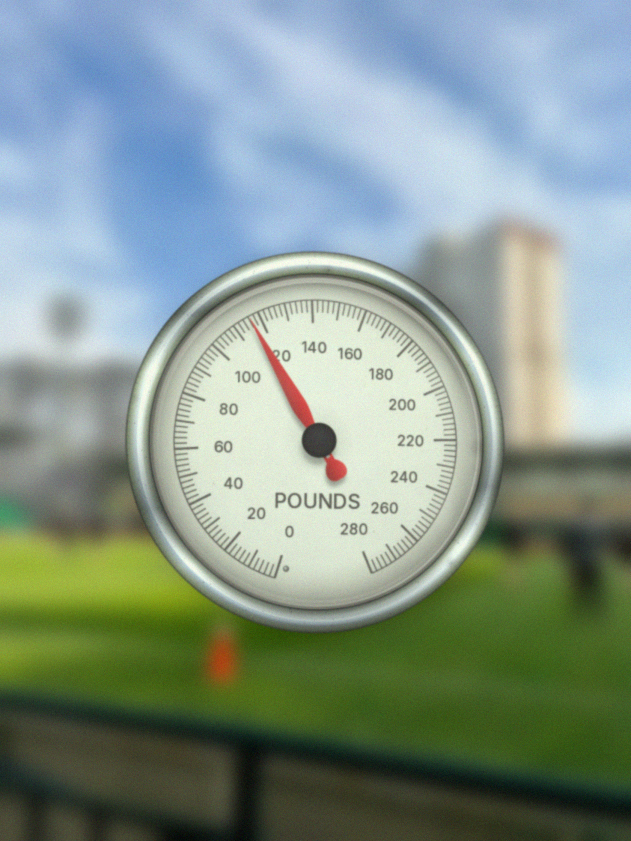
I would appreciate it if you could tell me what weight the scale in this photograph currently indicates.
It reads 116 lb
